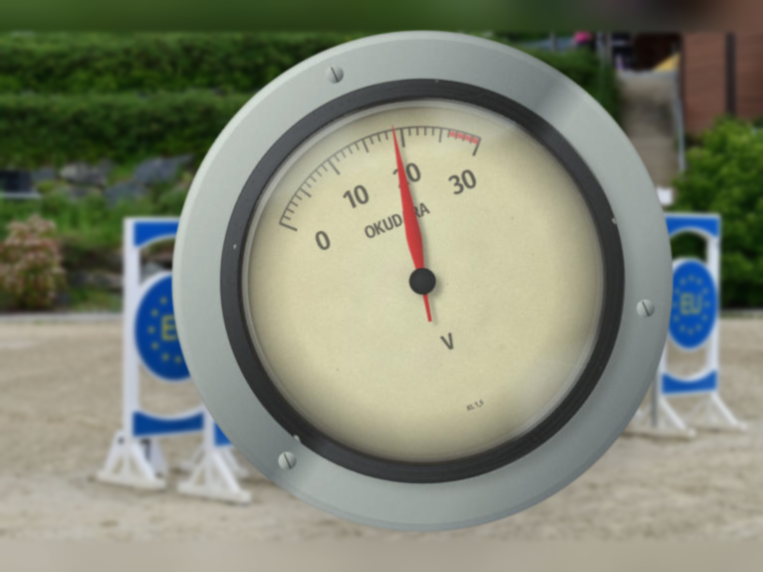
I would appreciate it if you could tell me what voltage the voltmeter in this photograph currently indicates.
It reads 19 V
